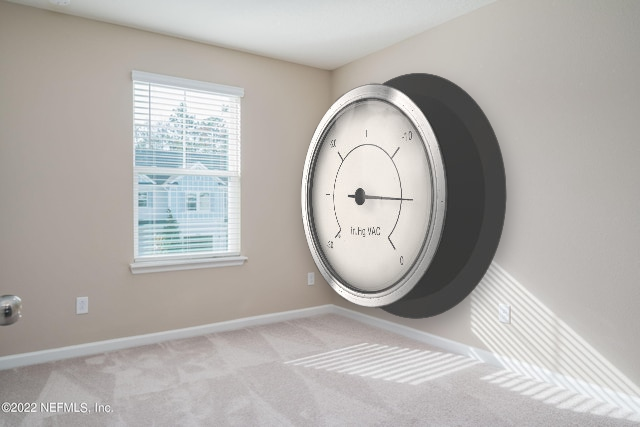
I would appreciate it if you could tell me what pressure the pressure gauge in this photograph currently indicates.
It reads -5 inHg
